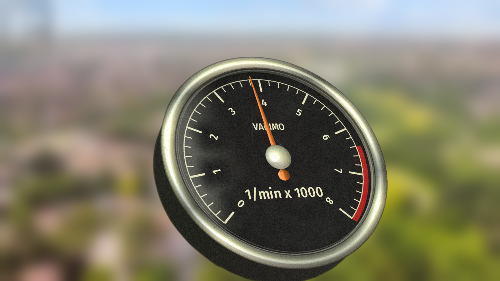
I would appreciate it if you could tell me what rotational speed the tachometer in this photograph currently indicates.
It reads 3800 rpm
